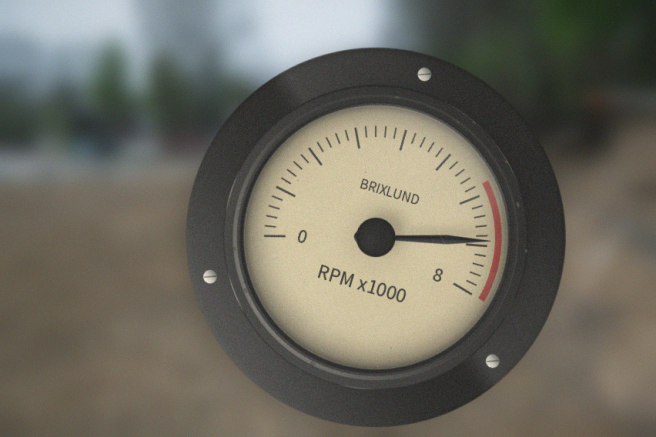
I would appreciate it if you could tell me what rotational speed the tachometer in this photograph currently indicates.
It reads 6900 rpm
